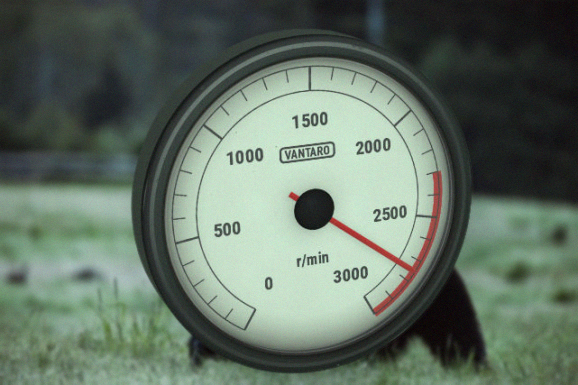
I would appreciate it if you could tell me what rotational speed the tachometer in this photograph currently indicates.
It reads 2750 rpm
